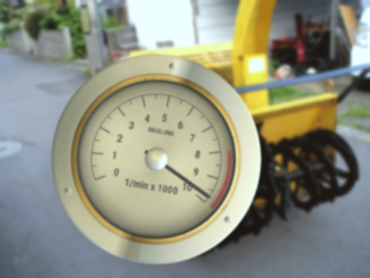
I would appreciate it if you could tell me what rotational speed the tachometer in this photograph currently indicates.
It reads 9750 rpm
